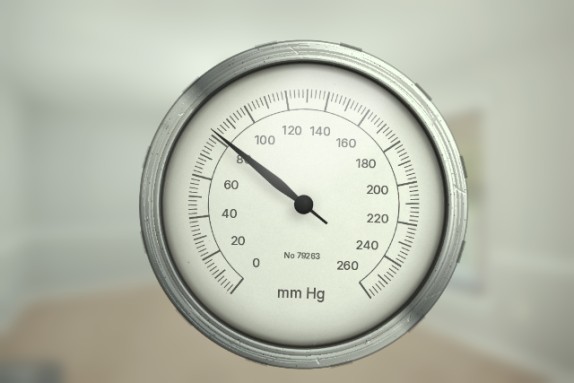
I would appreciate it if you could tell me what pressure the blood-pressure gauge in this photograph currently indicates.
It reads 82 mmHg
